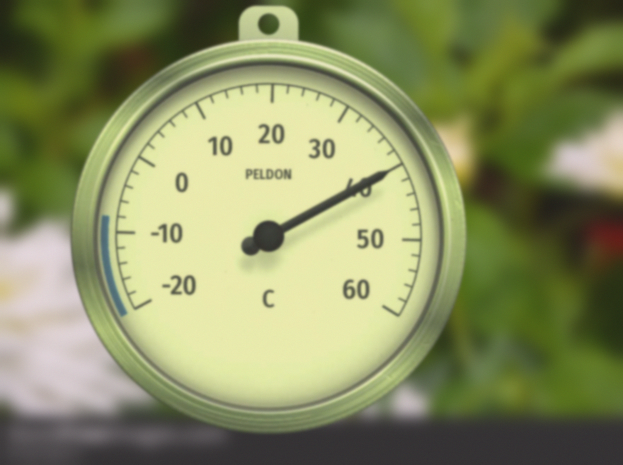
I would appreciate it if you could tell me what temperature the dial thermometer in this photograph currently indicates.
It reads 40 °C
